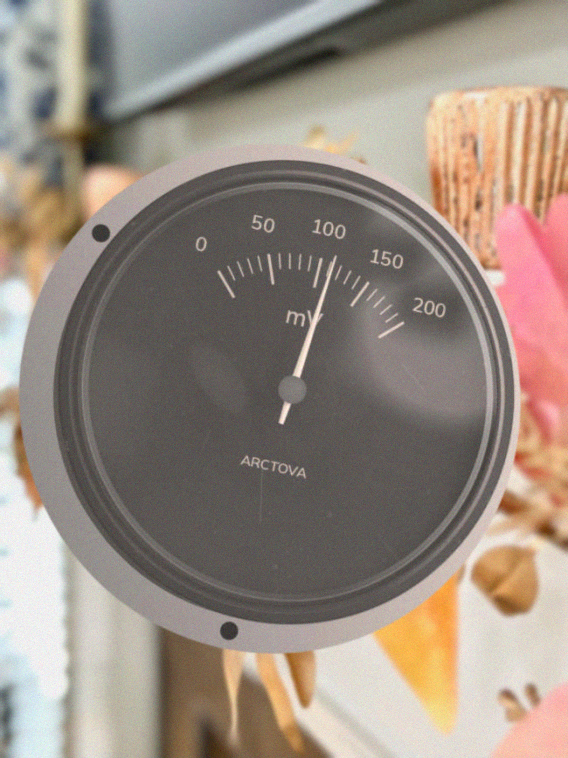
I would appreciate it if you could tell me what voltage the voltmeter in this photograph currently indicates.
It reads 110 mV
